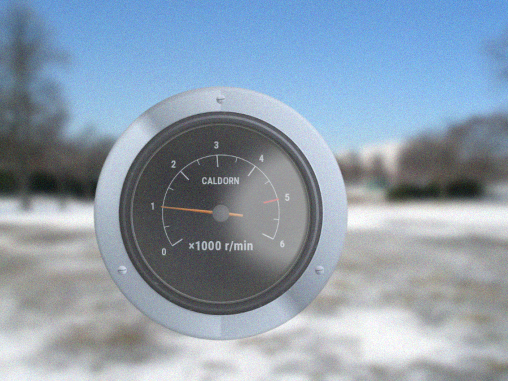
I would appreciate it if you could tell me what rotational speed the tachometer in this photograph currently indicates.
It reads 1000 rpm
